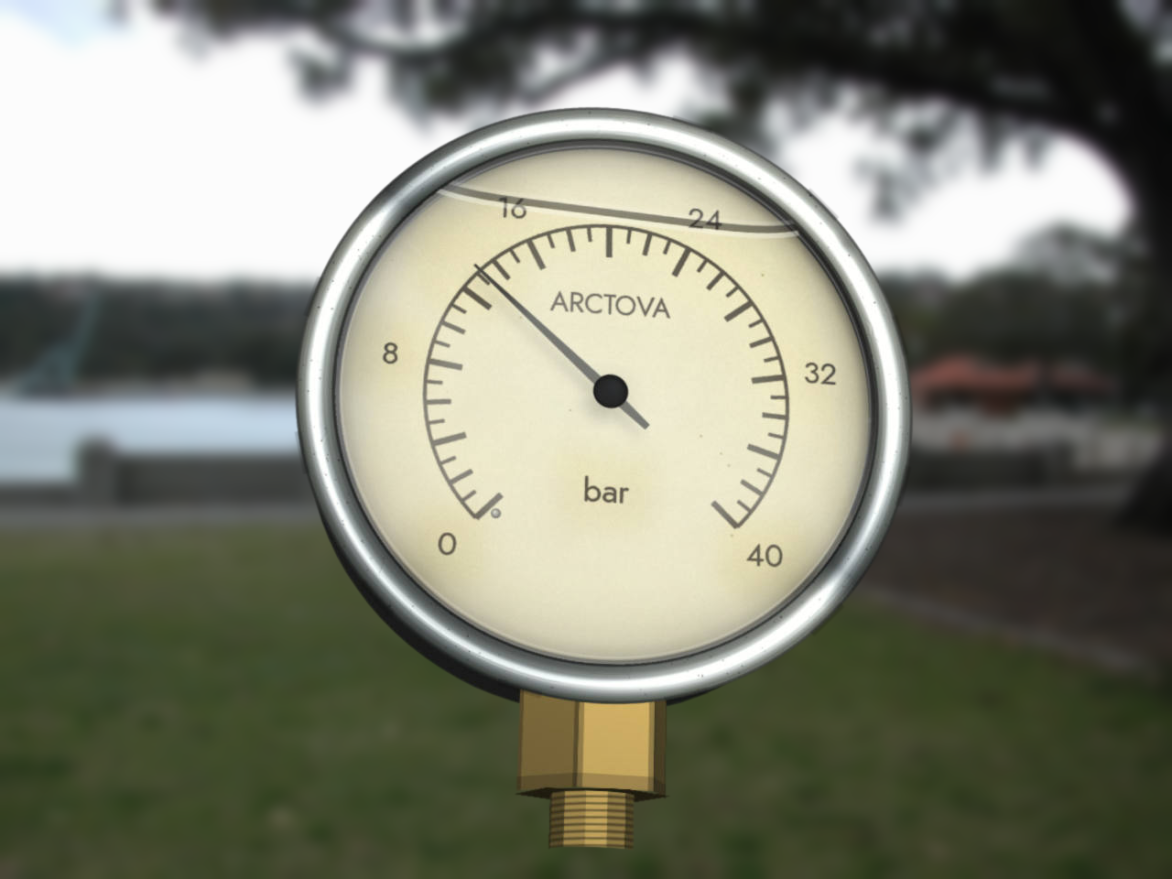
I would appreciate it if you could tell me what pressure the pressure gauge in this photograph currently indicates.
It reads 13 bar
